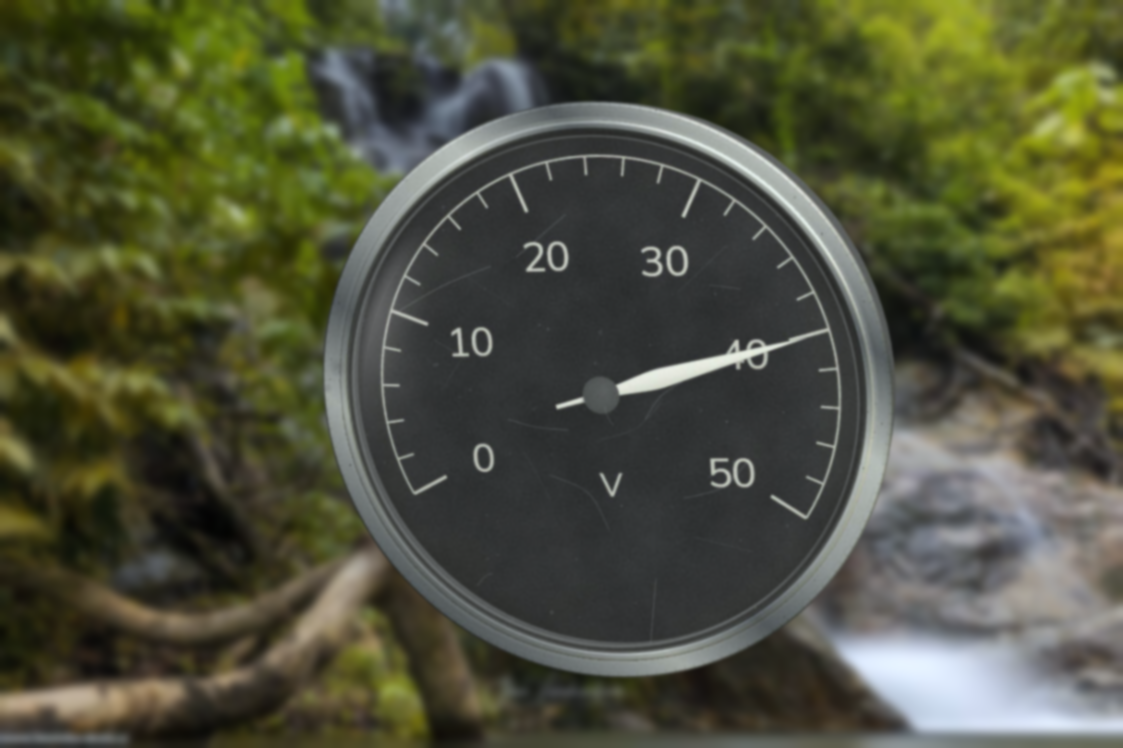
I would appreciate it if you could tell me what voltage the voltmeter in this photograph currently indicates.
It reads 40 V
